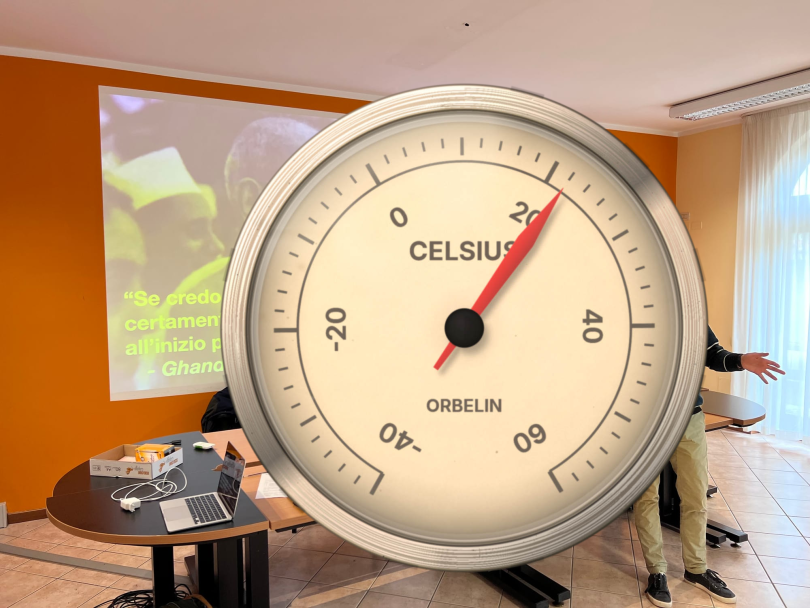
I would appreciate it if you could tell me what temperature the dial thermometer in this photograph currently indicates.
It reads 22 °C
